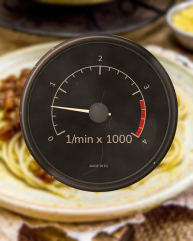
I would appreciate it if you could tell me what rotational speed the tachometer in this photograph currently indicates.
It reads 600 rpm
